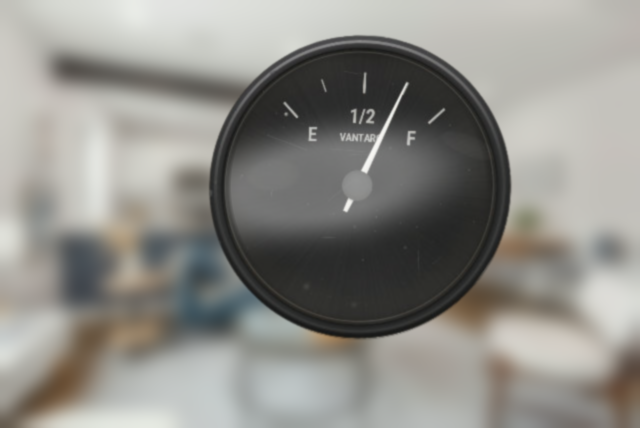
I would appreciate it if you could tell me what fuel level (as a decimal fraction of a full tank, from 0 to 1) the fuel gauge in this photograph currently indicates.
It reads 0.75
